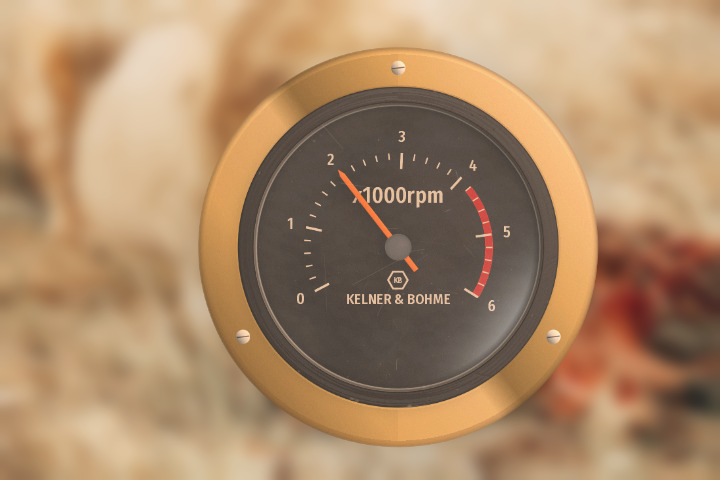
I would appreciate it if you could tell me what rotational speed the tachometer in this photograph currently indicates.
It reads 2000 rpm
